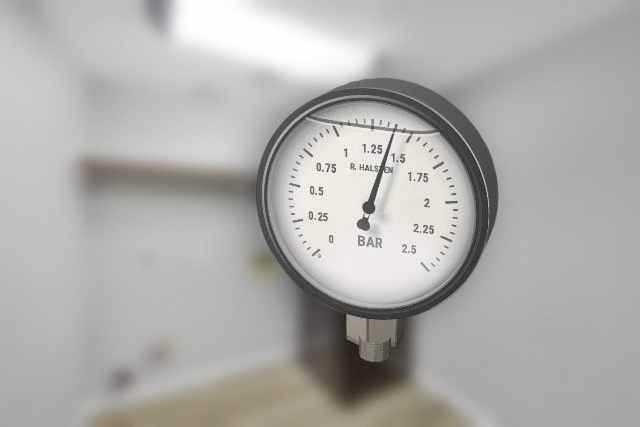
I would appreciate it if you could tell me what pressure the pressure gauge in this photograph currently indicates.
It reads 1.4 bar
